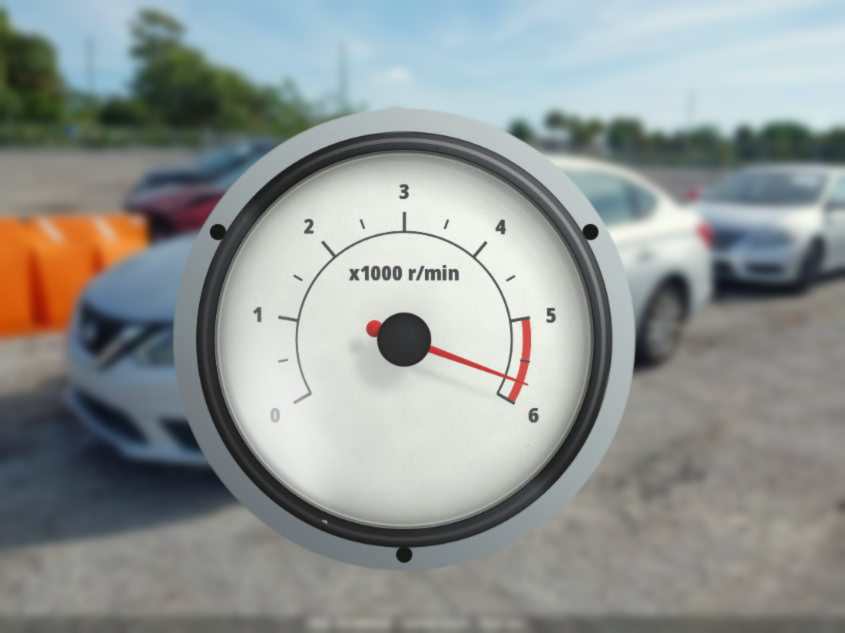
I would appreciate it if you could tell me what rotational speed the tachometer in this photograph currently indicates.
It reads 5750 rpm
